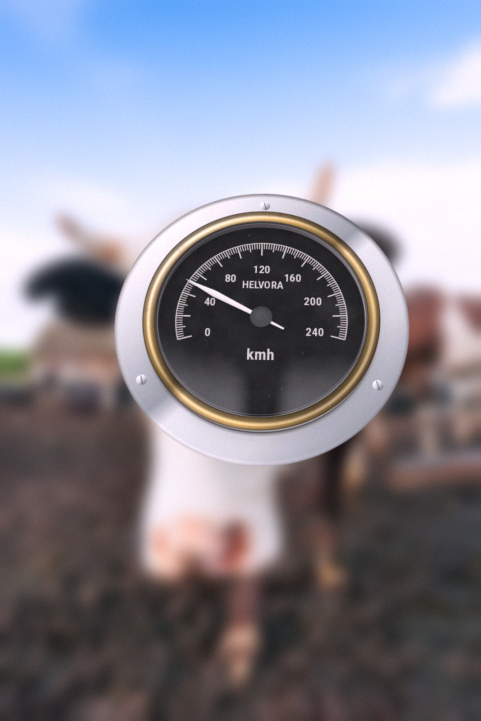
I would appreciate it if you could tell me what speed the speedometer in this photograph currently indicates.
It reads 50 km/h
